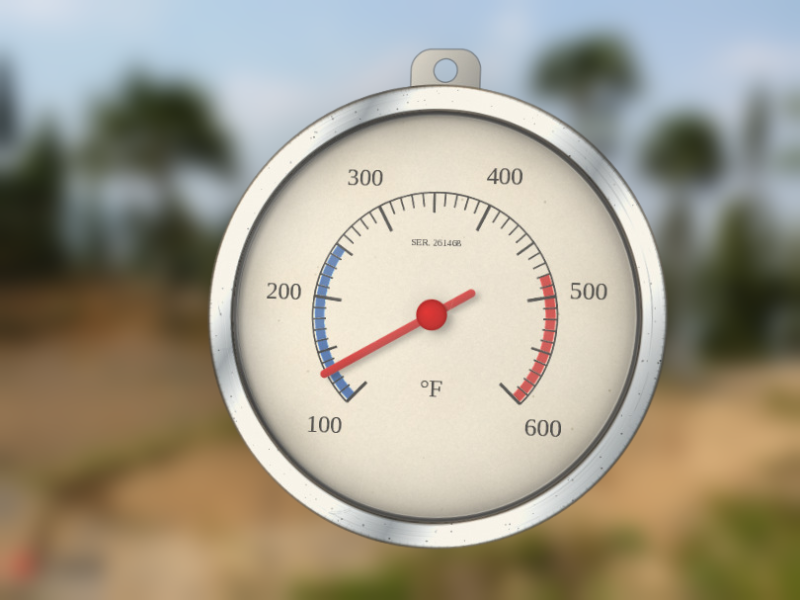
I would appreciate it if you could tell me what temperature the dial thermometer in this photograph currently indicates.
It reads 130 °F
